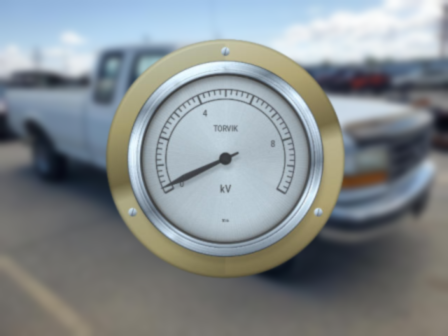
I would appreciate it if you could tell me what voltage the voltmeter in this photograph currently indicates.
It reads 0.2 kV
